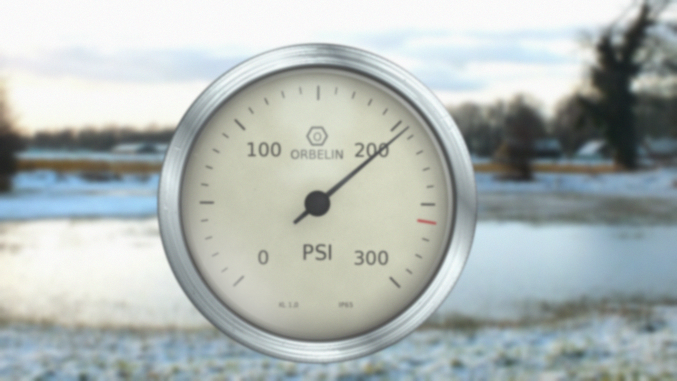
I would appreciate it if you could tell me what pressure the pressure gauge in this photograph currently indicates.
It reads 205 psi
